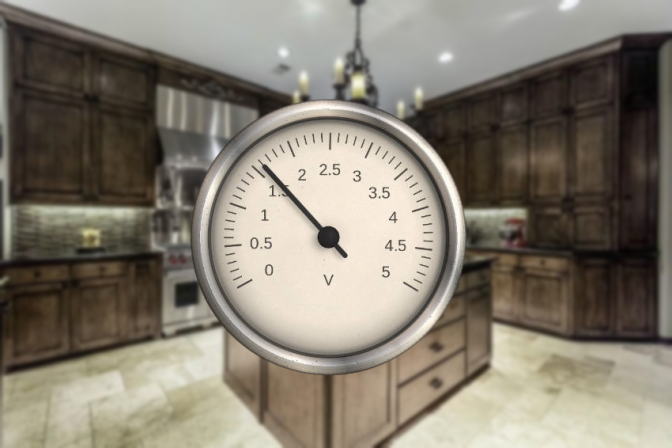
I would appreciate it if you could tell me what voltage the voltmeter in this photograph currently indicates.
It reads 1.6 V
